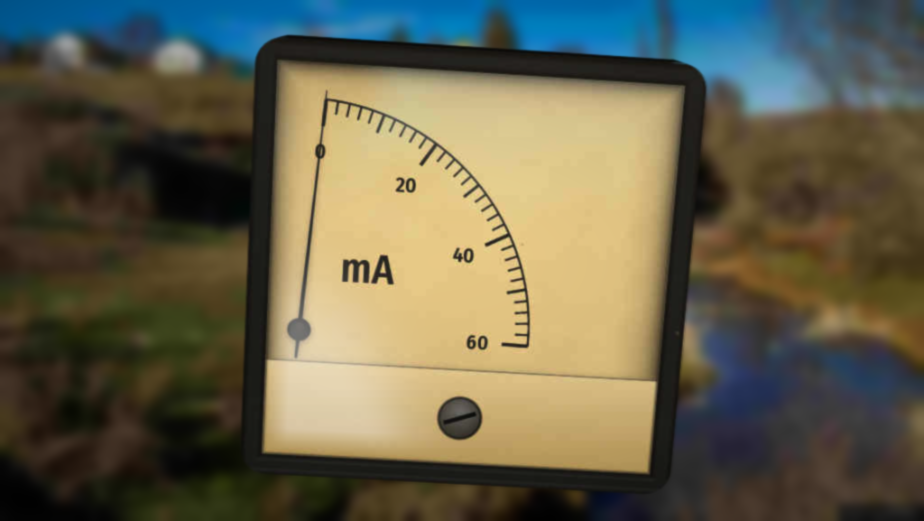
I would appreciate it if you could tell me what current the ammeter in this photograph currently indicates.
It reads 0 mA
